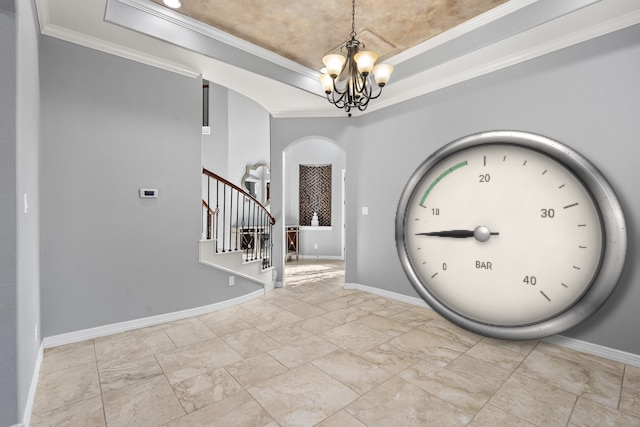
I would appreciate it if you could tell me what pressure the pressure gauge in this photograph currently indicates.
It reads 6 bar
